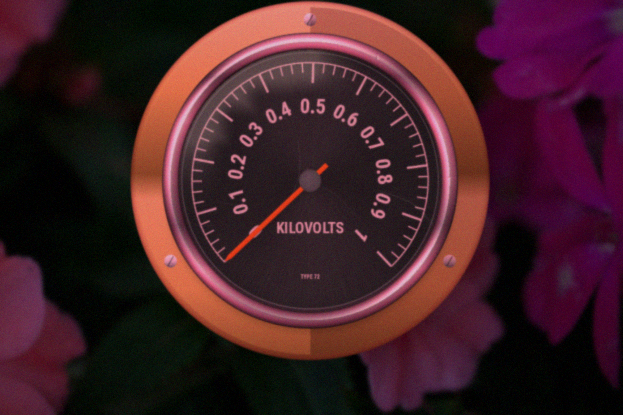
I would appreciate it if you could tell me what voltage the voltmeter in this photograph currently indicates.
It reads 0 kV
